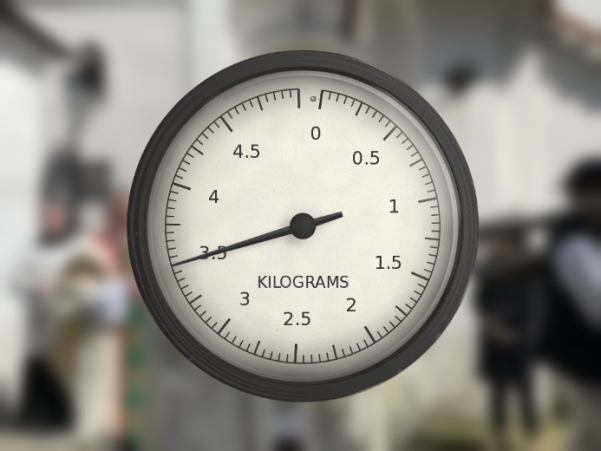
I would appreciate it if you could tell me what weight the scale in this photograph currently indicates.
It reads 3.5 kg
